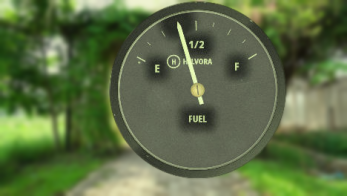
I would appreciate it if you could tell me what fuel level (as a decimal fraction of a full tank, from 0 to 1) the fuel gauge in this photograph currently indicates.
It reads 0.375
